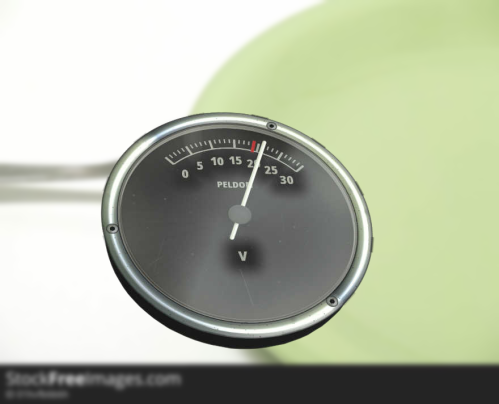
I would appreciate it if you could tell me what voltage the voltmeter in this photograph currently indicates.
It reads 21 V
